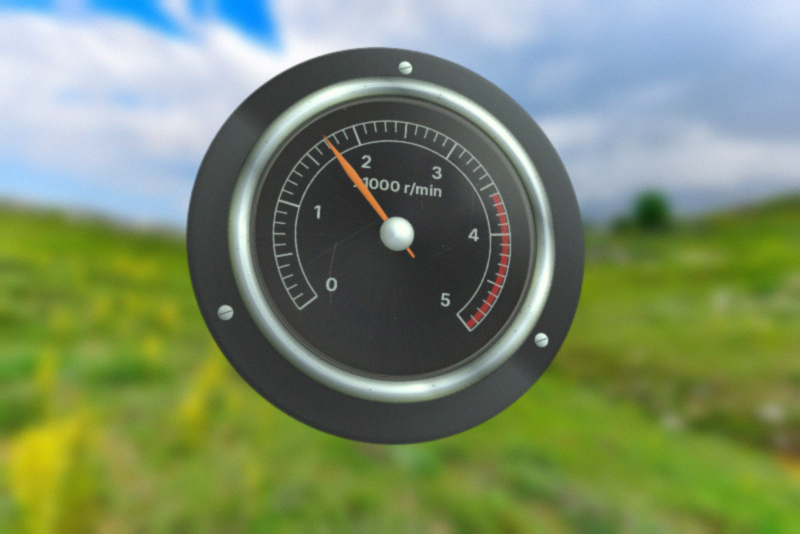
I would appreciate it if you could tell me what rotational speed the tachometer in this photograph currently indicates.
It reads 1700 rpm
